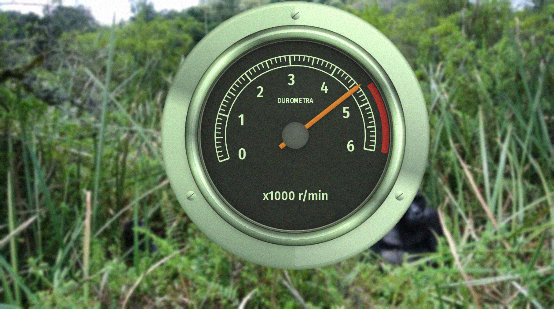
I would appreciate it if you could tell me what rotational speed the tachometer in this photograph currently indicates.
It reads 4600 rpm
